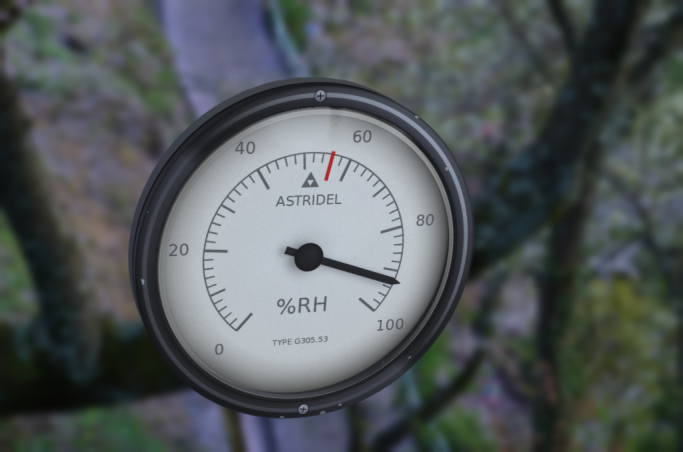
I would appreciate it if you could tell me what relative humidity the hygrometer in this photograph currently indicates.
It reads 92 %
